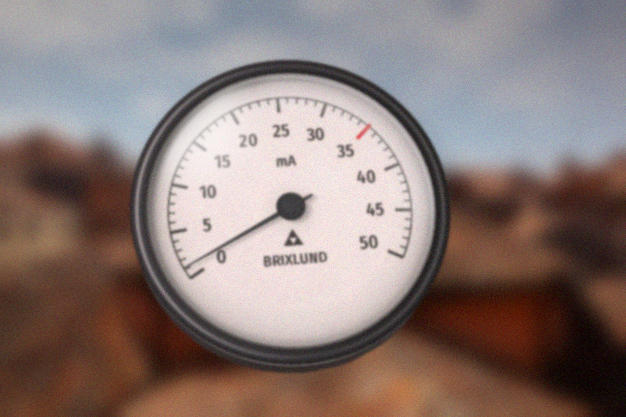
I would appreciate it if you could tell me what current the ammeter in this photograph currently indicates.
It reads 1 mA
